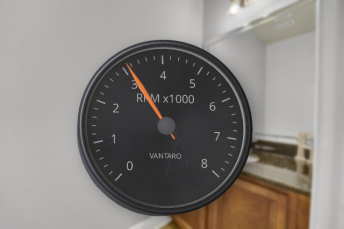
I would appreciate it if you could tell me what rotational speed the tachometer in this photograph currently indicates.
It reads 3100 rpm
